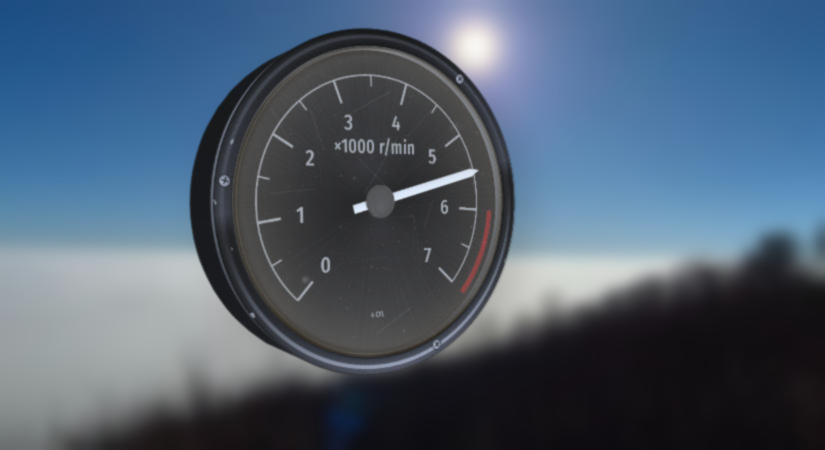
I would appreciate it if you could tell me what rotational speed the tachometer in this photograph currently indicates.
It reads 5500 rpm
